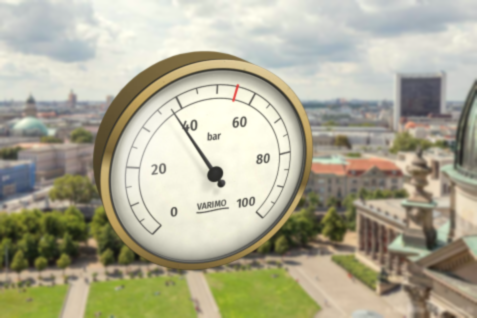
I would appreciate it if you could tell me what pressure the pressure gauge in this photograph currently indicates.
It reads 37.5 bar
